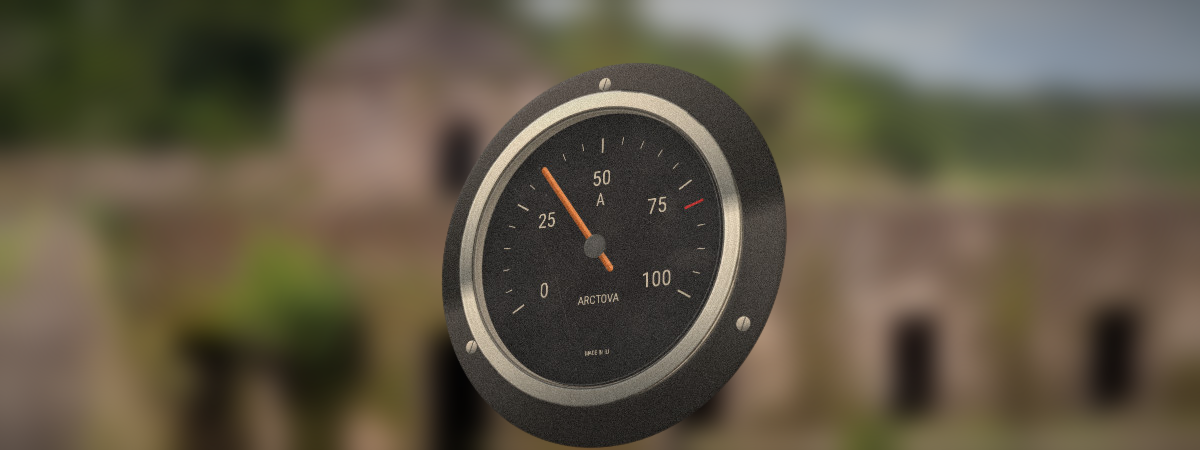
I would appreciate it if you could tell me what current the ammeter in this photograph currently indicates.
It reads 35 A
